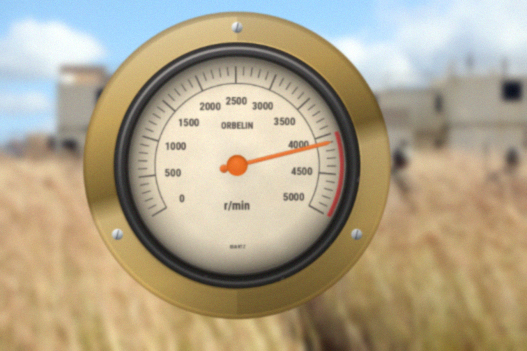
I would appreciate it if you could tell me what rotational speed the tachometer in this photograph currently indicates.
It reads 4100 rpm
